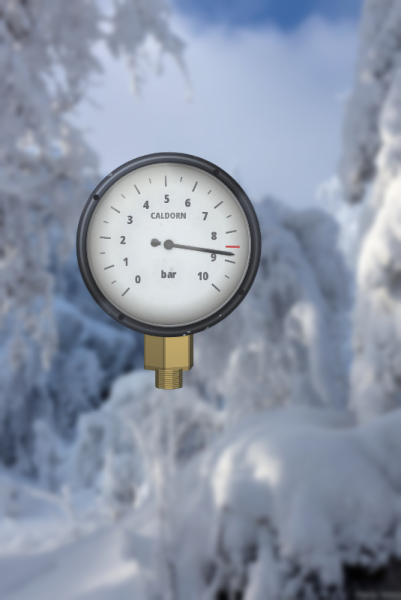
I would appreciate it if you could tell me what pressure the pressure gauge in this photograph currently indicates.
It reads 8.75 bar
